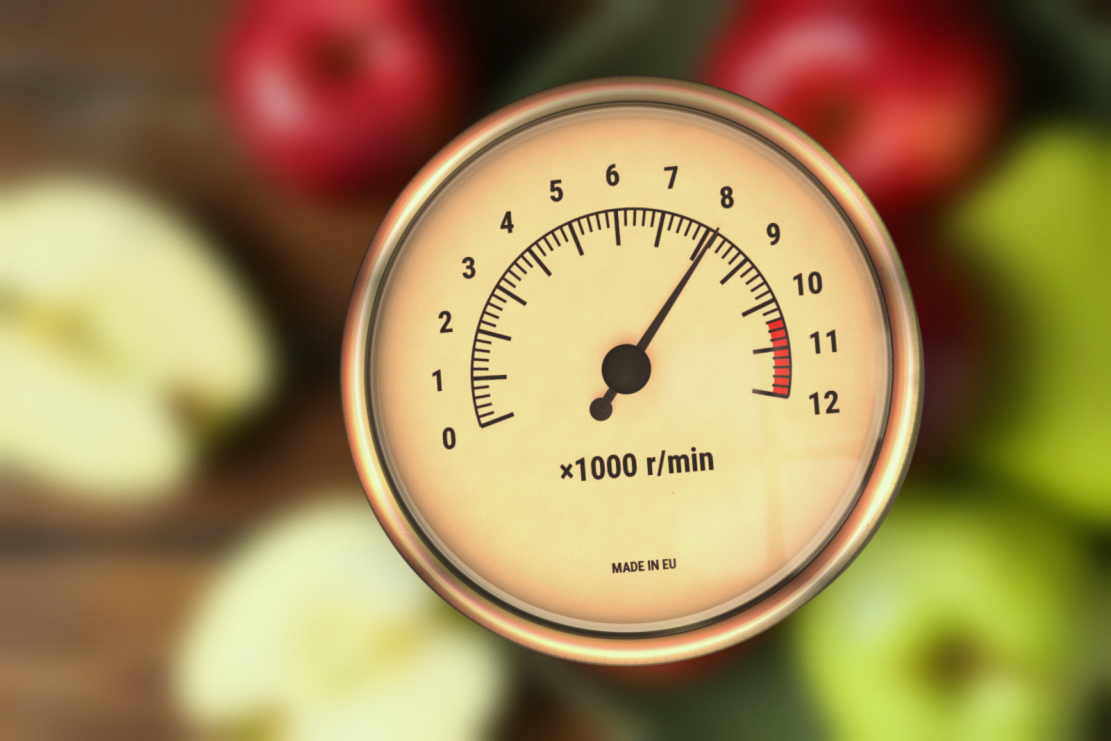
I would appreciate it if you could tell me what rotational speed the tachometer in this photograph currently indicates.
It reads 8200 rpm
